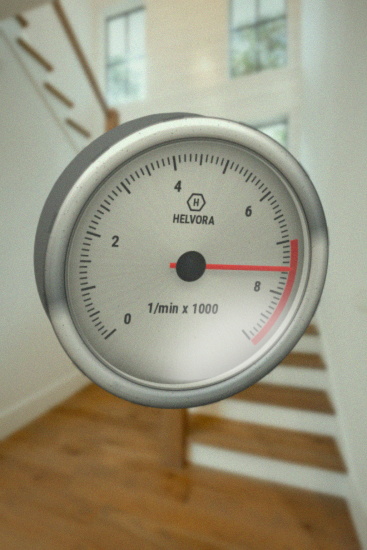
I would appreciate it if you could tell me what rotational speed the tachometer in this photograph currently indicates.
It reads 7500 rpm
